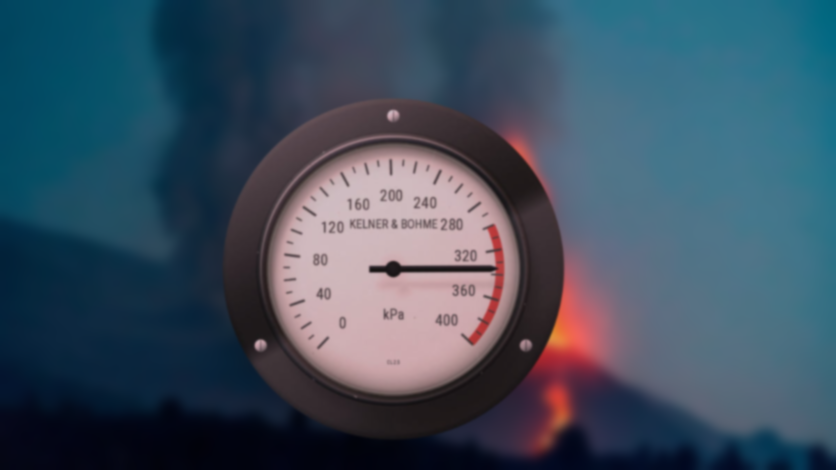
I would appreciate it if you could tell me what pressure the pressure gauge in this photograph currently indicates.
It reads 335 kPa
